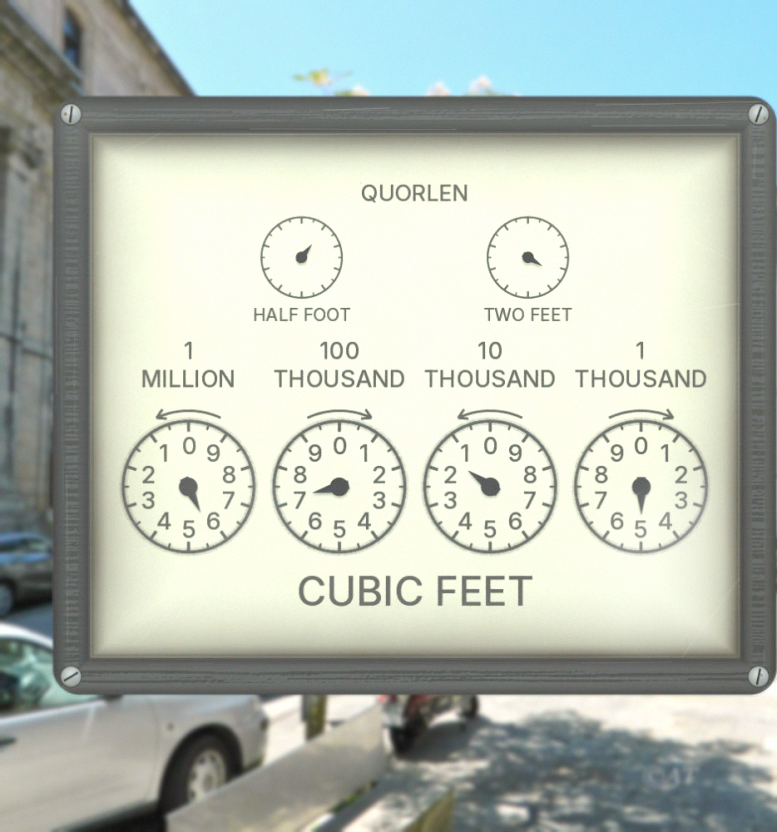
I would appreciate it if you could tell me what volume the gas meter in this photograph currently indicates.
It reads 571500 ft³
